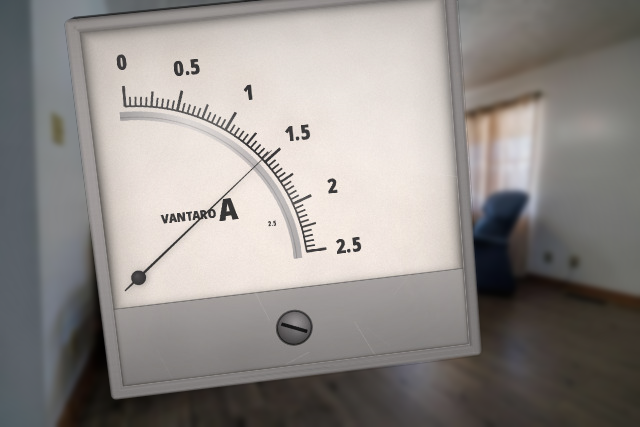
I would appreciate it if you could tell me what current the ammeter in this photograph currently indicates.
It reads 1.45 A
